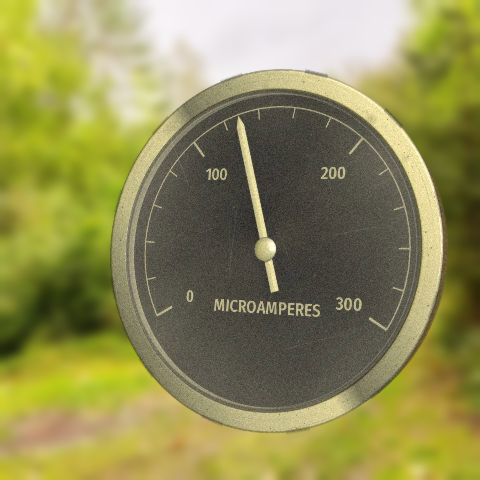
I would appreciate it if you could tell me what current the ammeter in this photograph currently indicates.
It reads 130 µA
